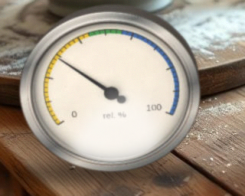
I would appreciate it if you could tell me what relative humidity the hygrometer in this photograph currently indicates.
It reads 30 %
